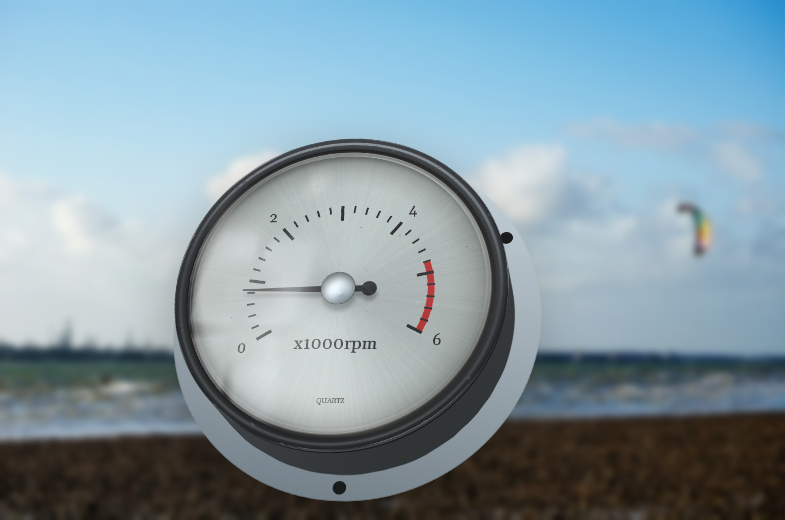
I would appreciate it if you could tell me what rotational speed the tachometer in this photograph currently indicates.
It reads 800 rpm
